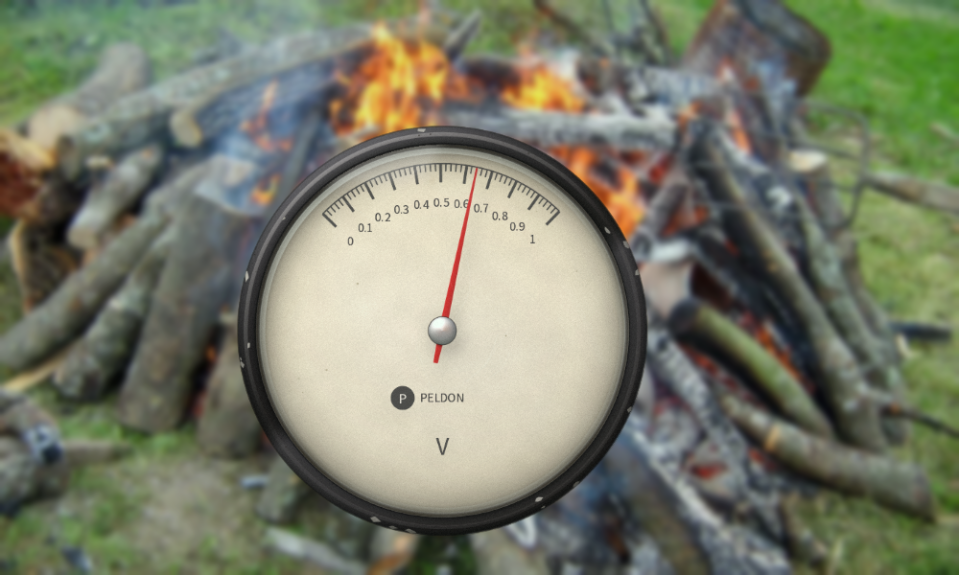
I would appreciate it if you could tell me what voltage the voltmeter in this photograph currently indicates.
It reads 0.64 V
